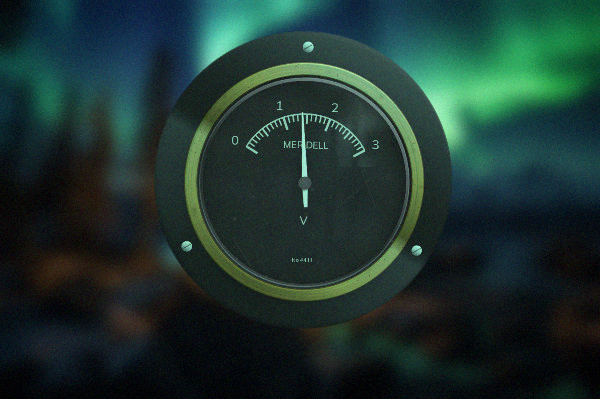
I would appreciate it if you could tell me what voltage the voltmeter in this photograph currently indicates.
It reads 1.4 V
